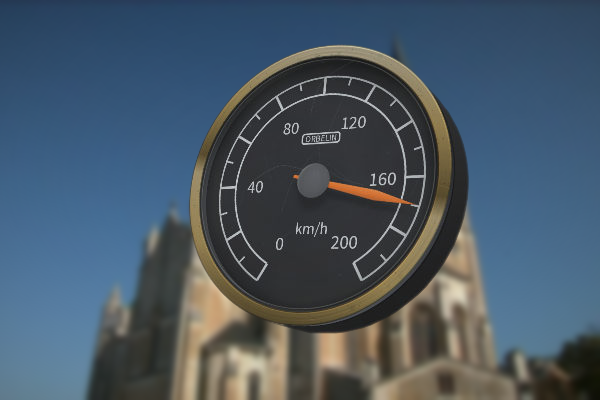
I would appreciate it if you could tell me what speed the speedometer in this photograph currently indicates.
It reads 170 km/h
